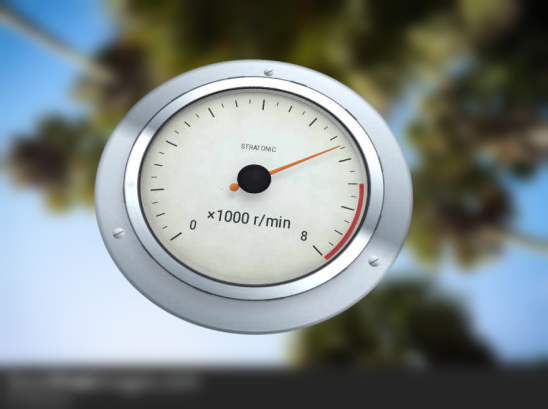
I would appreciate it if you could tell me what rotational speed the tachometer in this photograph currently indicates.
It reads 5750 rpm
